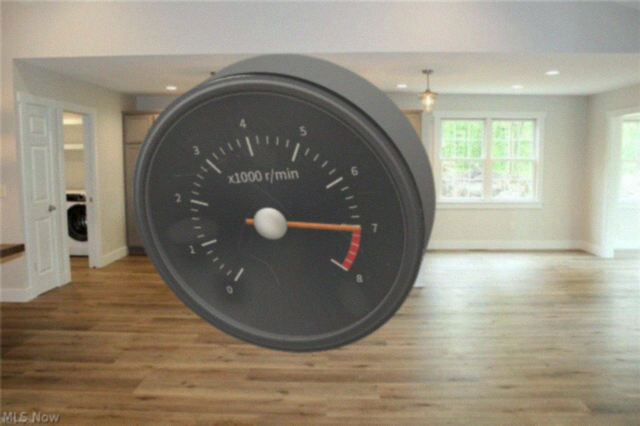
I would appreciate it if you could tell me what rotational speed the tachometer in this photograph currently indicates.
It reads 7000 rpm
